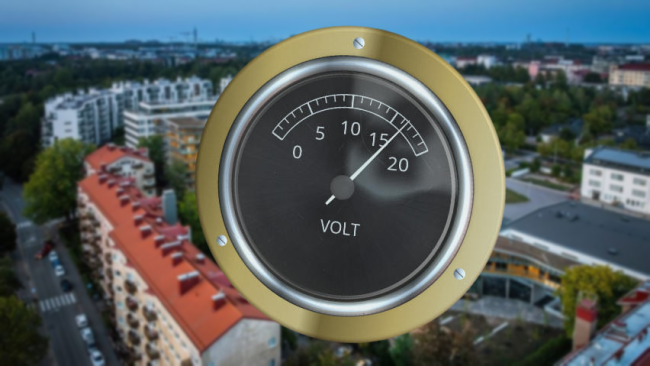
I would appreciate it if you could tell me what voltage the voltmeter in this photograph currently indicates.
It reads 16.5 V
